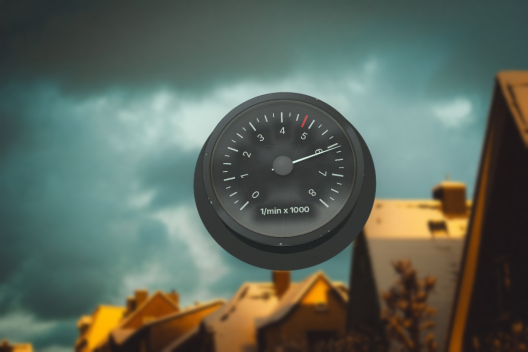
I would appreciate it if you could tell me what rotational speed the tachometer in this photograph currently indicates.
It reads 6125 rpm
